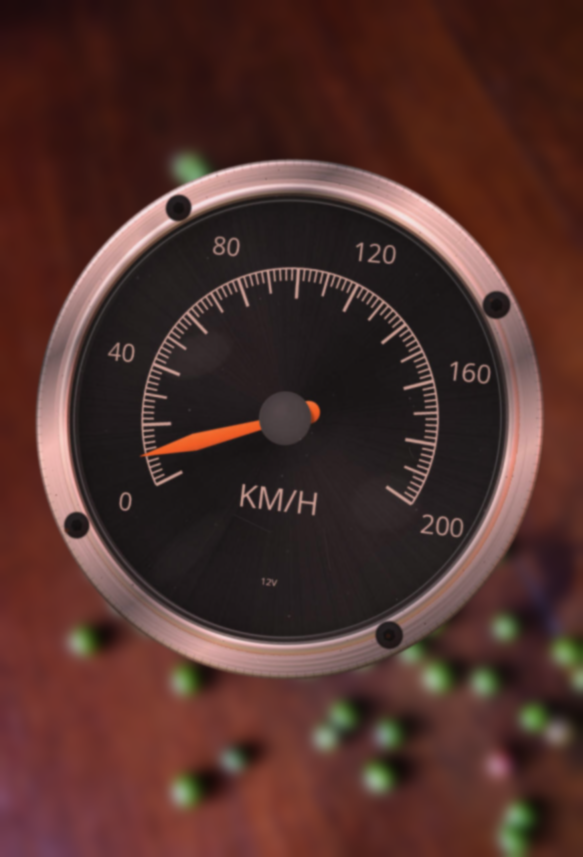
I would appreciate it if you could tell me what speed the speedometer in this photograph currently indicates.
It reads 10 km/h
